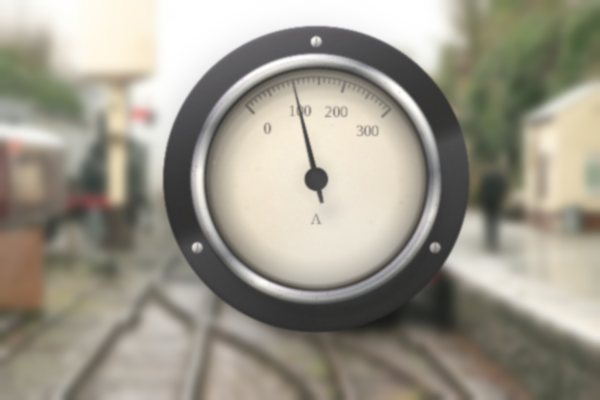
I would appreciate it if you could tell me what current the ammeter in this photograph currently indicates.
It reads 100 A
